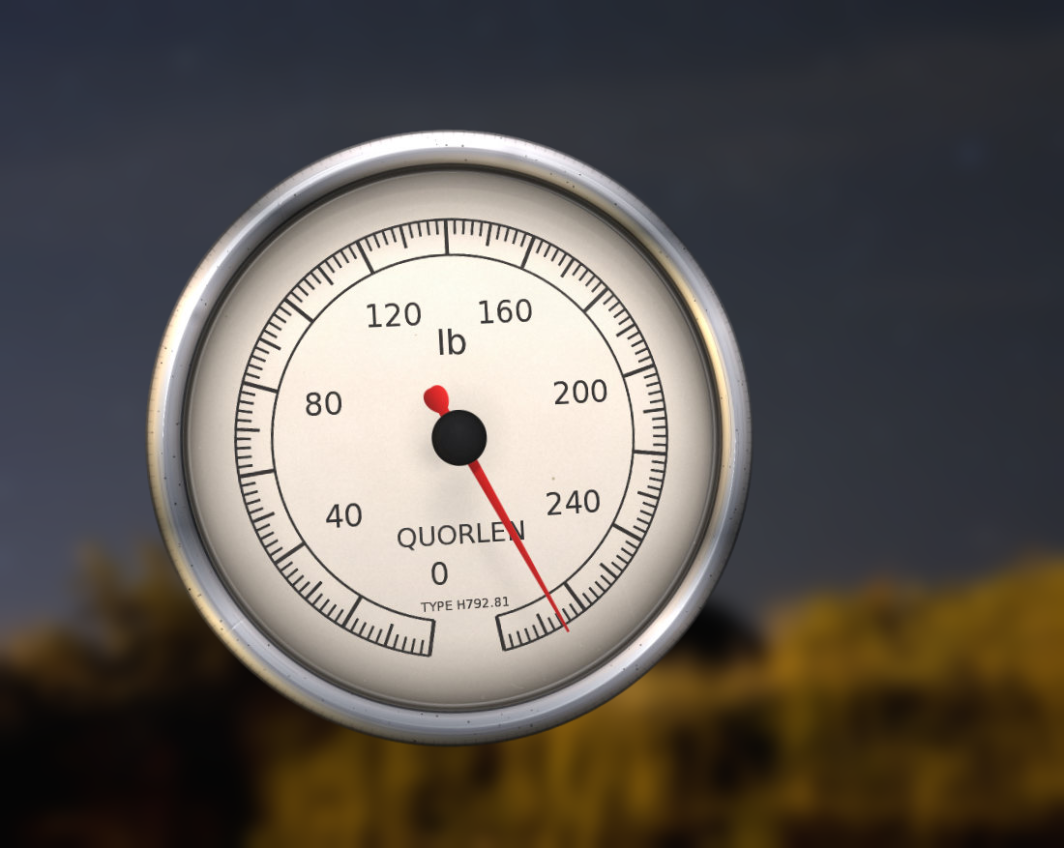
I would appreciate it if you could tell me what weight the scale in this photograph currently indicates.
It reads 266 lb
